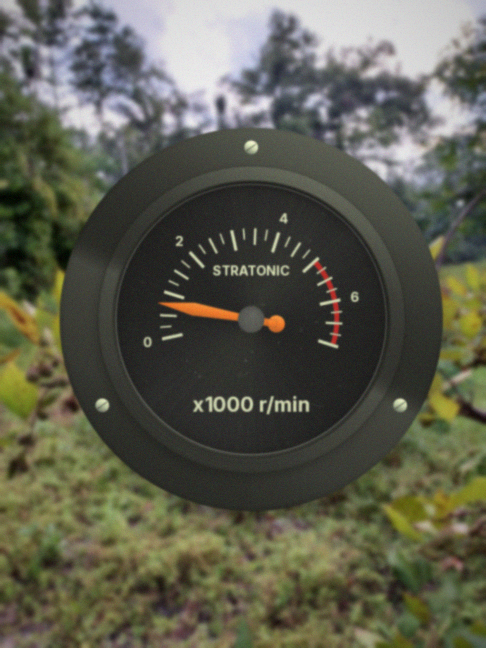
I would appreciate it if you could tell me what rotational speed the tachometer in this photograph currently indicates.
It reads 750 rpm
